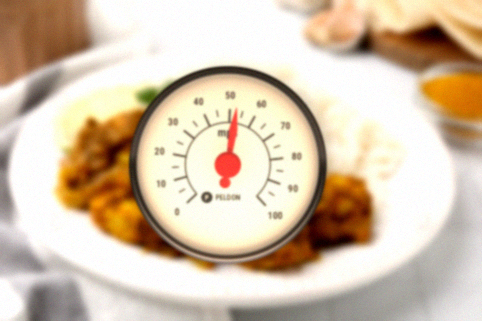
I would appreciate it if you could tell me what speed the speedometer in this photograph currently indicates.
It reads 52.5 mph
